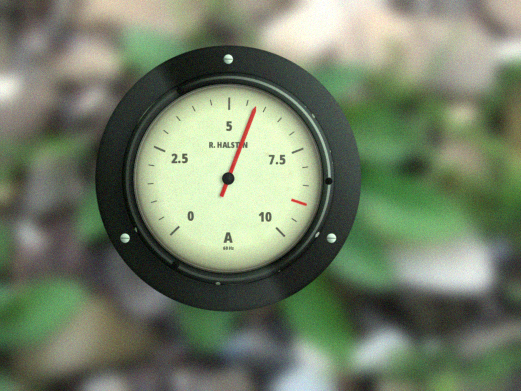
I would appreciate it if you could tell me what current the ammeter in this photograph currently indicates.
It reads 5.75 A
